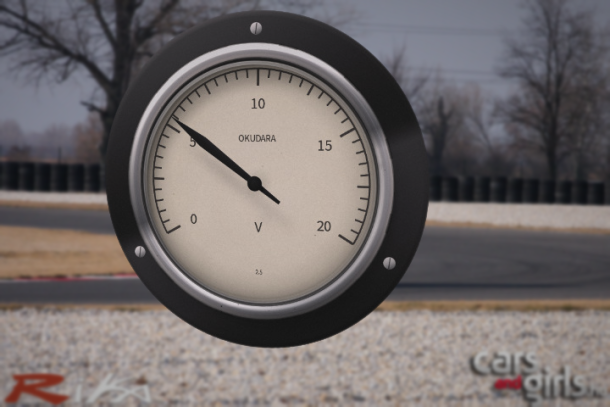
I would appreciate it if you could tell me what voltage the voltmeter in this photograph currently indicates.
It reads 5.5 V
